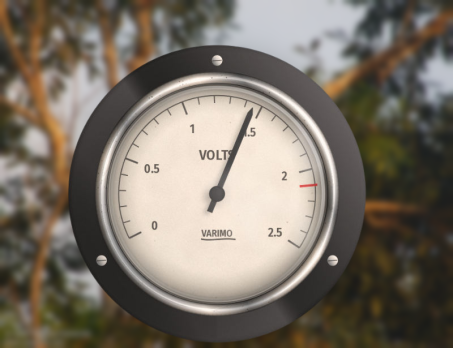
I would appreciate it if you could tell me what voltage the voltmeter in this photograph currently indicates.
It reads 1.45 V
